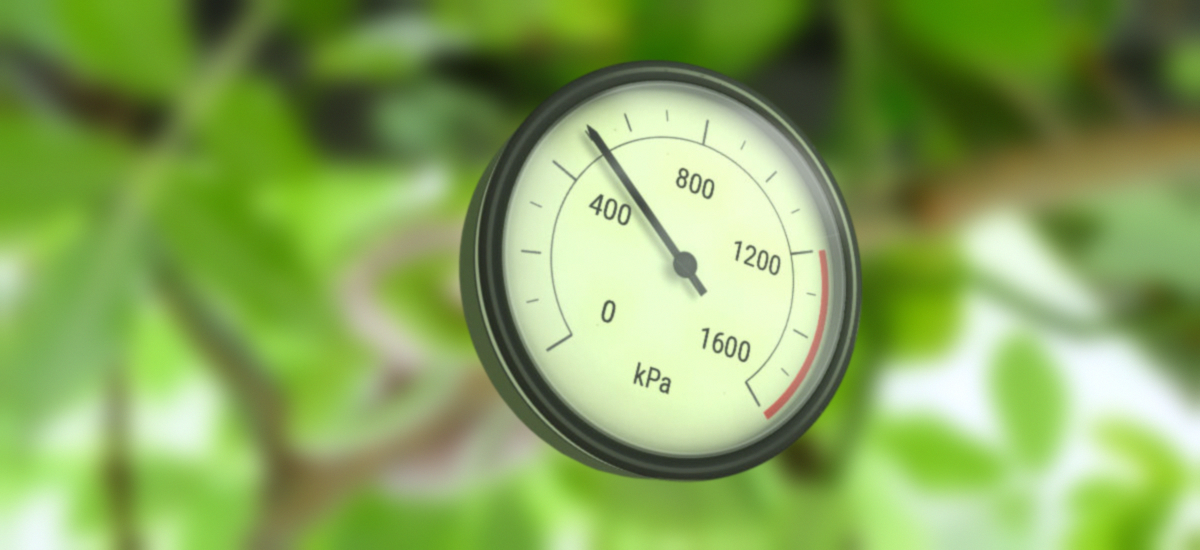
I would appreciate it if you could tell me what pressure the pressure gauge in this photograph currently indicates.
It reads 500 kPa
